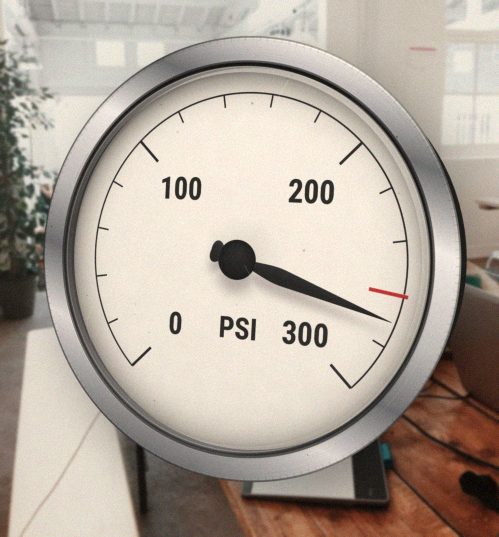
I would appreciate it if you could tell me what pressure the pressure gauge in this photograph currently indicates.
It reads 270 psi
